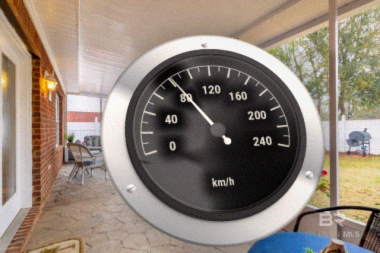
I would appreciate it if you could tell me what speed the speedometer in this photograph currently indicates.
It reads 80 km/h
